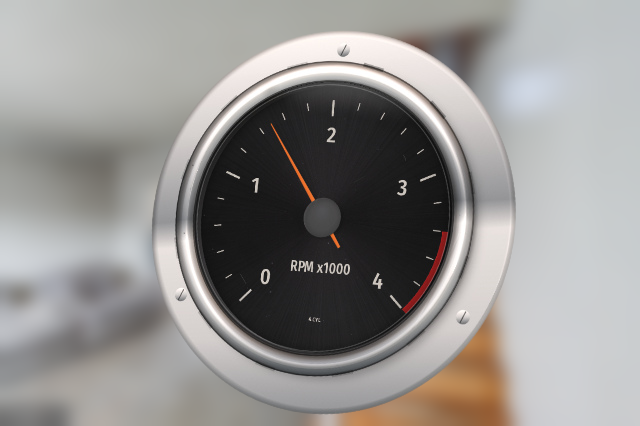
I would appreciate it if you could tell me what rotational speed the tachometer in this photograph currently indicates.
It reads 1500 rpm
